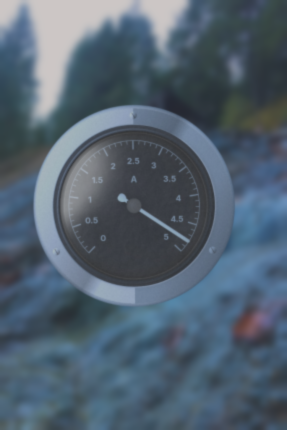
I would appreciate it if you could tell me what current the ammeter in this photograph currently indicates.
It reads 4.8 A
